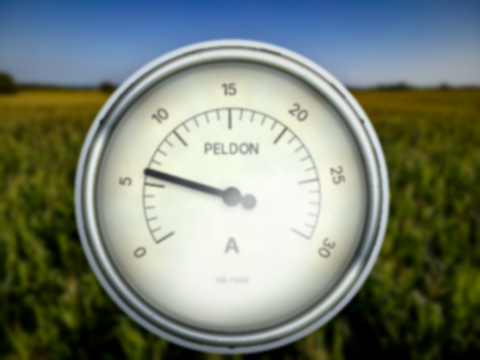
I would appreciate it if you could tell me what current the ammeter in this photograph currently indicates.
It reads 6 A
